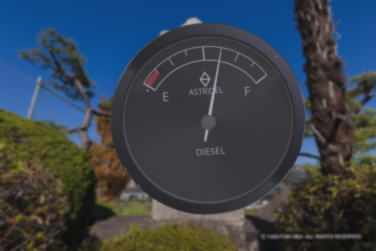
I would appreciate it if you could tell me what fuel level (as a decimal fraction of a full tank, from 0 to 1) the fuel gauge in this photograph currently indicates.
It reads 0.625
